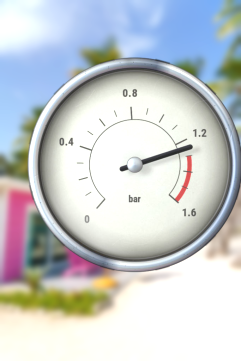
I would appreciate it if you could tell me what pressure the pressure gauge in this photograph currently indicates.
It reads 1.25 bar
